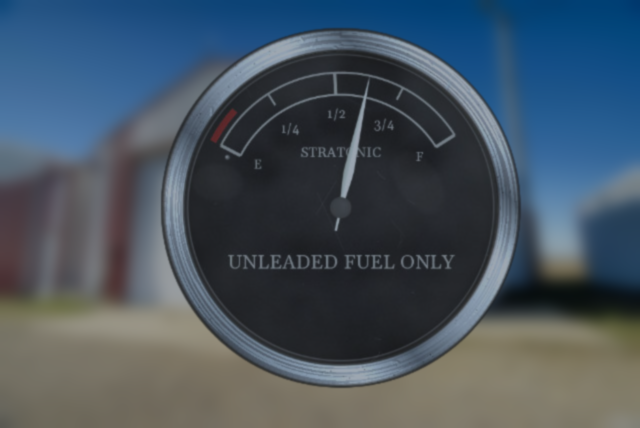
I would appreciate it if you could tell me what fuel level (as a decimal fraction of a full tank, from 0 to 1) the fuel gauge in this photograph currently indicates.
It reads 0.625
